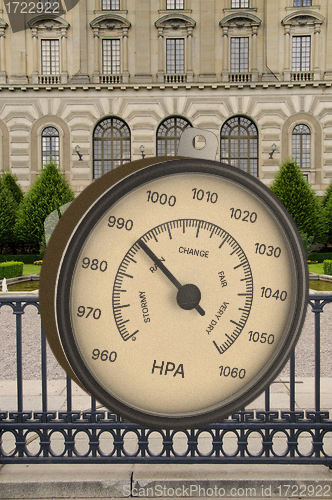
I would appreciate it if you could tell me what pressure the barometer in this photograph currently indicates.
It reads 990 hPa
